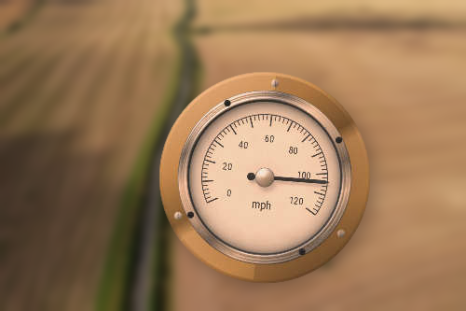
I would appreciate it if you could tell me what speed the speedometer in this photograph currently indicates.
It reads 104 mph
